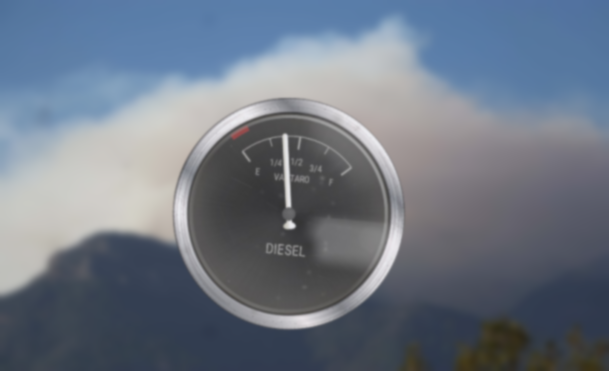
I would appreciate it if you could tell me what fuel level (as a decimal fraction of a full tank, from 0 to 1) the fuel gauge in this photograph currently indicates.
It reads 0.375
